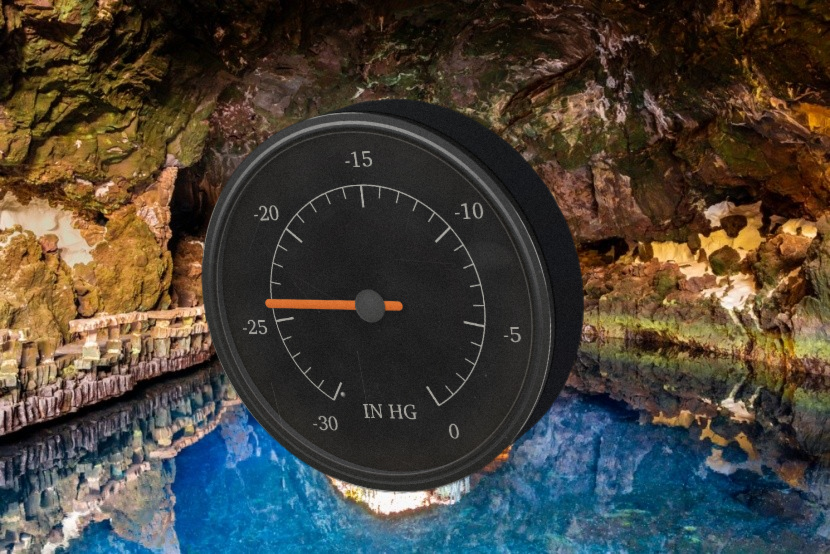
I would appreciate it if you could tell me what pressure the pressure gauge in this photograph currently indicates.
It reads -24 inHg
